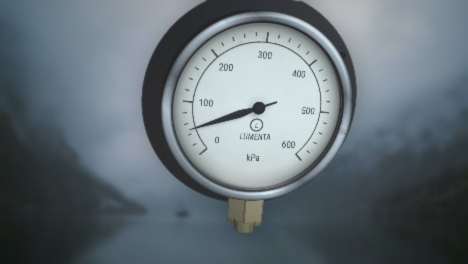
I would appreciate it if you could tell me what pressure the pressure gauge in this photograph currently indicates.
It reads 50 kPa
